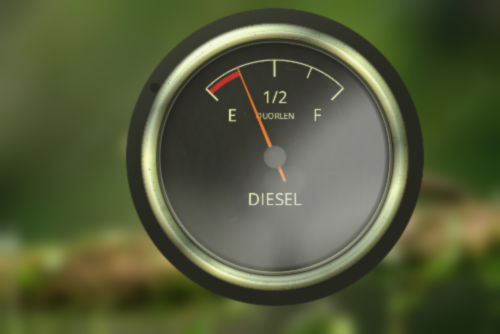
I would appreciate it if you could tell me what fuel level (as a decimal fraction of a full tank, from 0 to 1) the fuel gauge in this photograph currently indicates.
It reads 0.25
